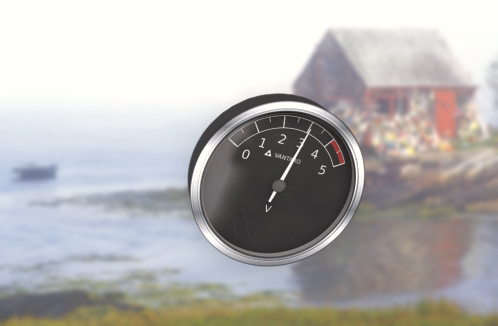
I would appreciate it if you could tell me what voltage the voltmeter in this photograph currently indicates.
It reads 3 V
